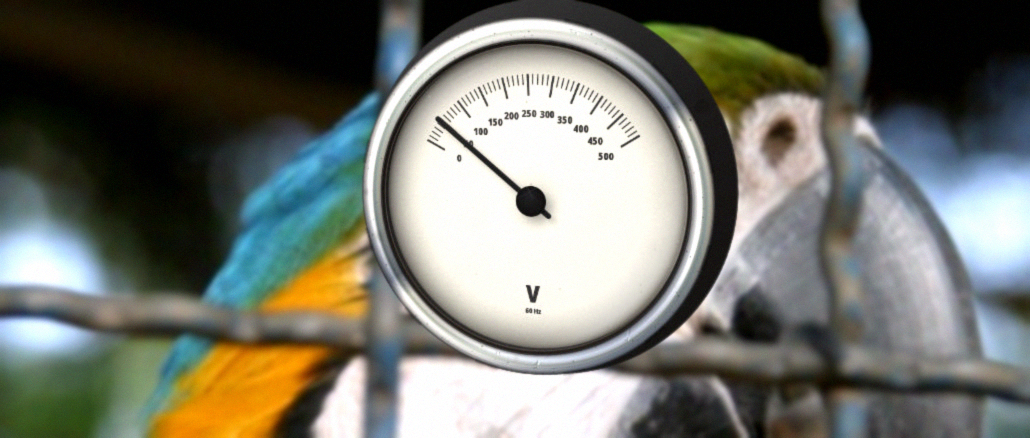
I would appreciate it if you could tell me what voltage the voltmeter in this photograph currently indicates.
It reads 50 V
